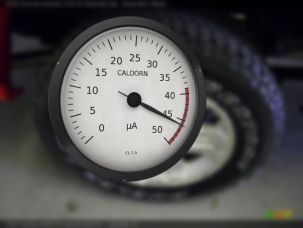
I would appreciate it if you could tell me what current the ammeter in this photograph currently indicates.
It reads 46 µA
